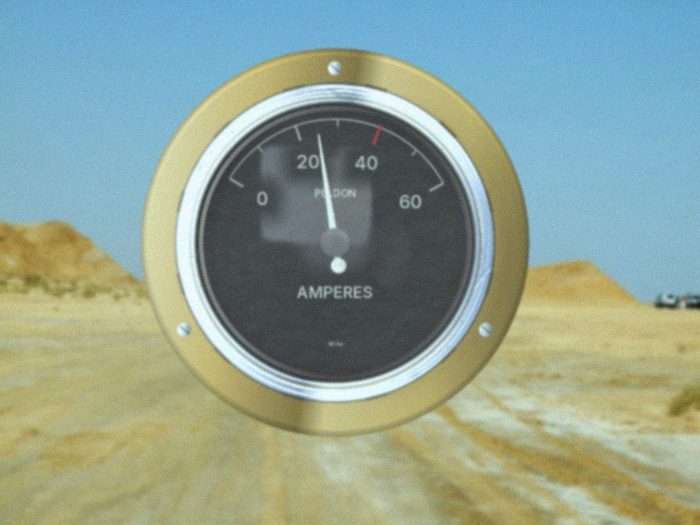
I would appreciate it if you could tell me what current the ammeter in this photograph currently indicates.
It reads 25 A
